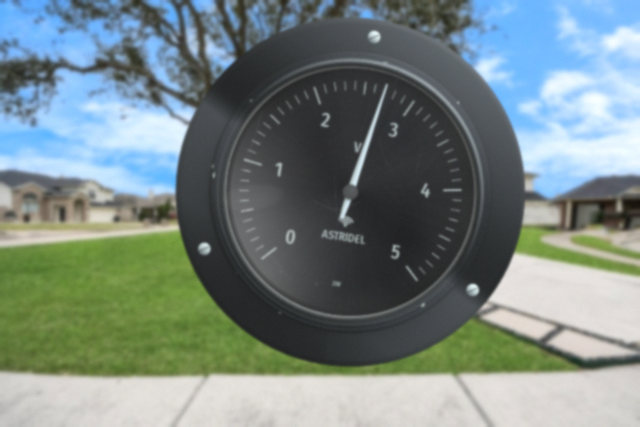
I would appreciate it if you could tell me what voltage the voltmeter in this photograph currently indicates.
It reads 2.7 V
